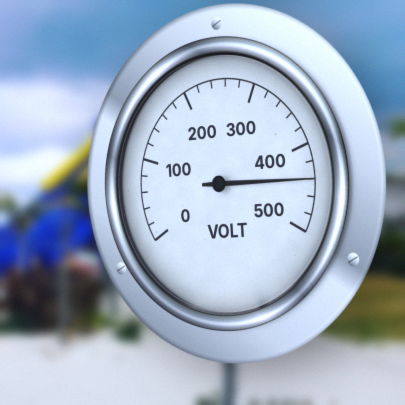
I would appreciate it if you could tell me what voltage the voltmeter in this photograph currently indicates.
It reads 440 V
